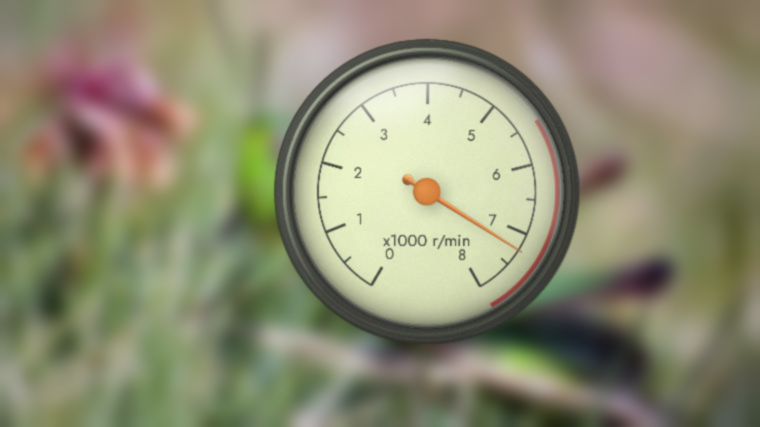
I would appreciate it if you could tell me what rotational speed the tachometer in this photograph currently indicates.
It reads 7250 rpm
